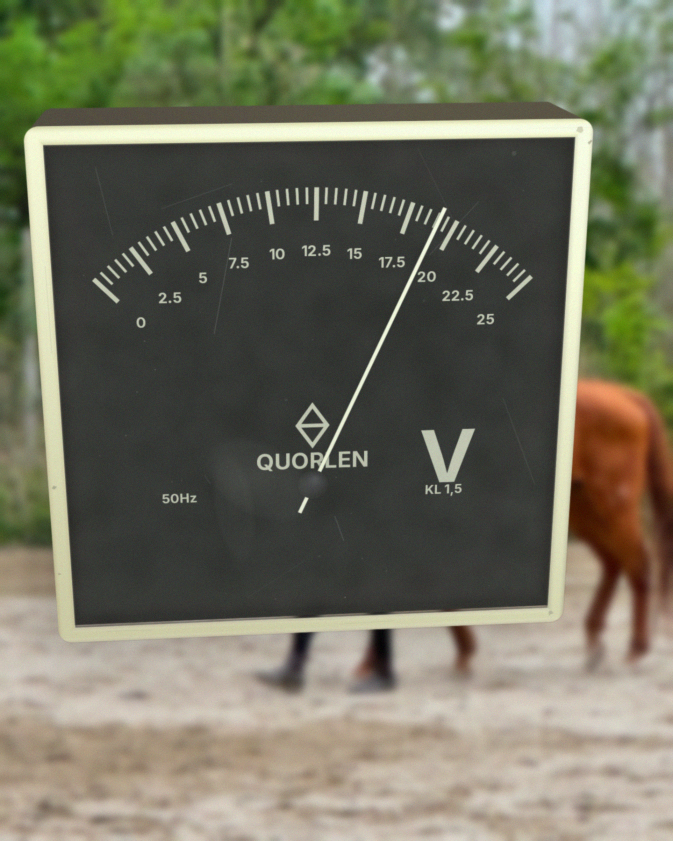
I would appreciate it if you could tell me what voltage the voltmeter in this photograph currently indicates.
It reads 19 V
